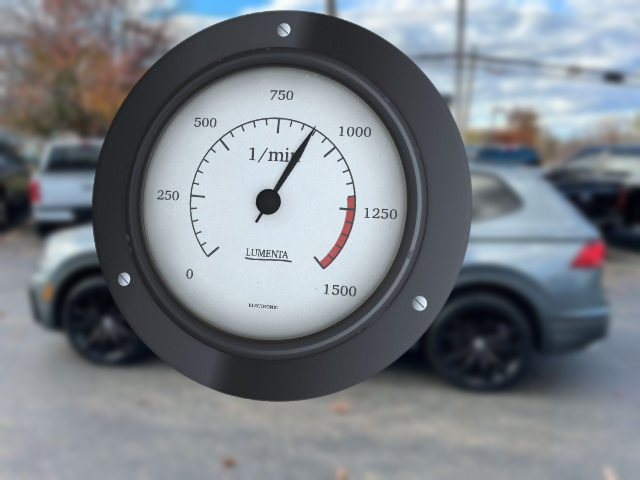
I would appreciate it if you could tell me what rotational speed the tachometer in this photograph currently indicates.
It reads 900 rpm
